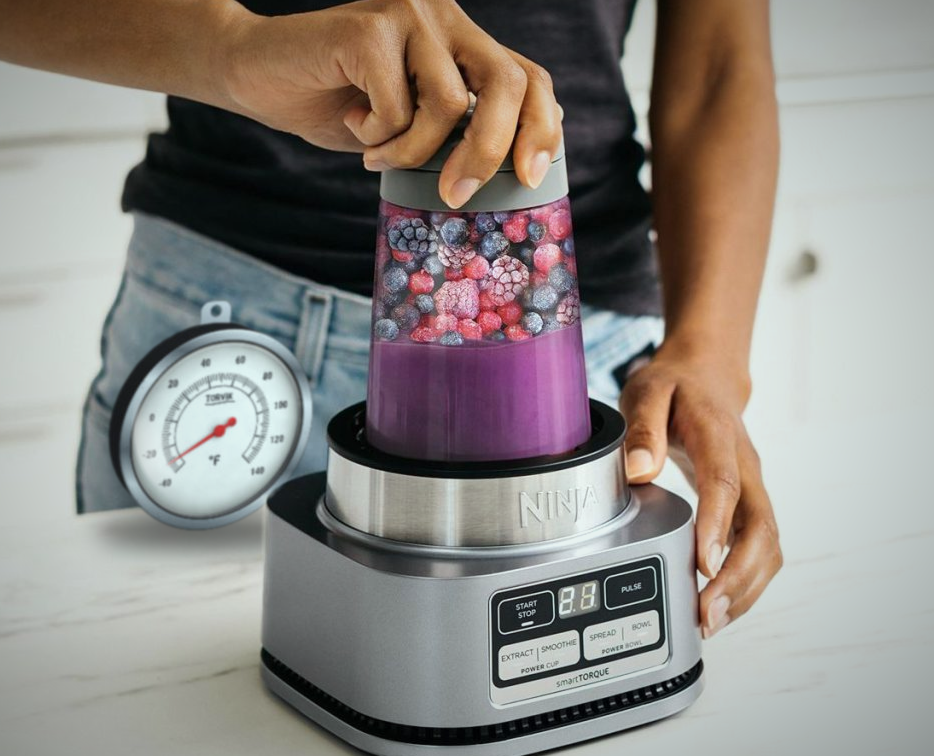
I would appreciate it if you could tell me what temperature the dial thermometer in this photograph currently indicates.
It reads -30 °F
